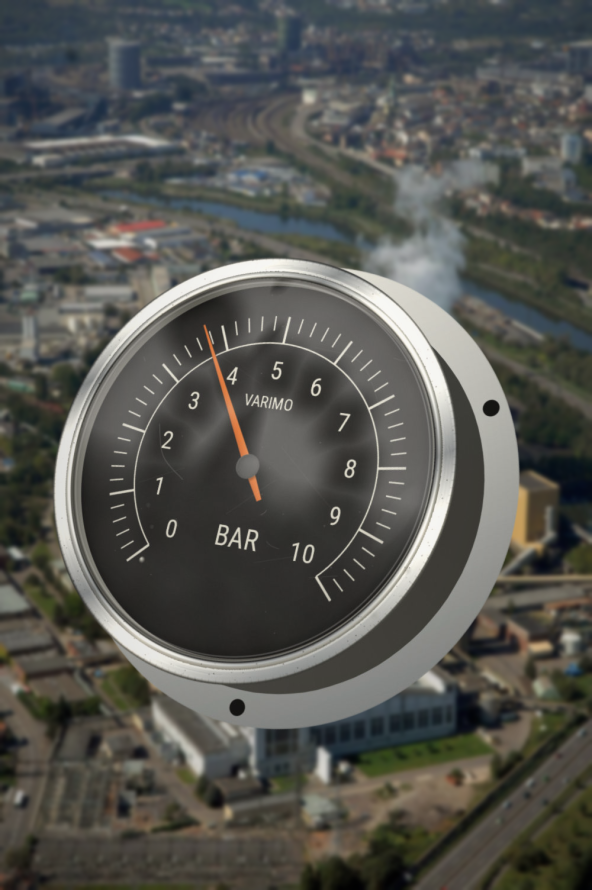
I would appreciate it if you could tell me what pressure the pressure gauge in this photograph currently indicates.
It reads 3.8 bar
